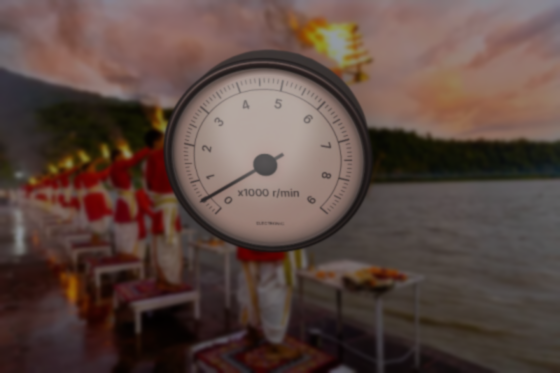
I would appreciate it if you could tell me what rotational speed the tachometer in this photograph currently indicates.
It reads 500 rpm
